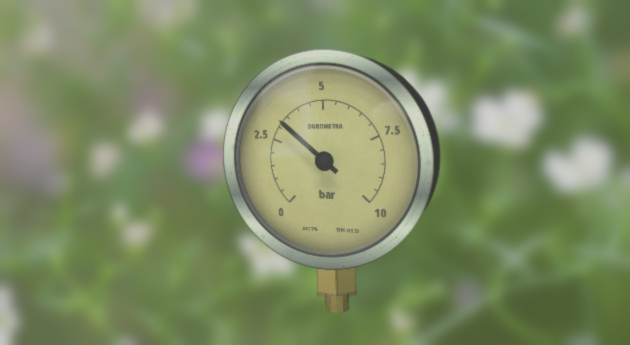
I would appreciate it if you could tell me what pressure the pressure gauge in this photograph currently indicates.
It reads 3.25 bar
